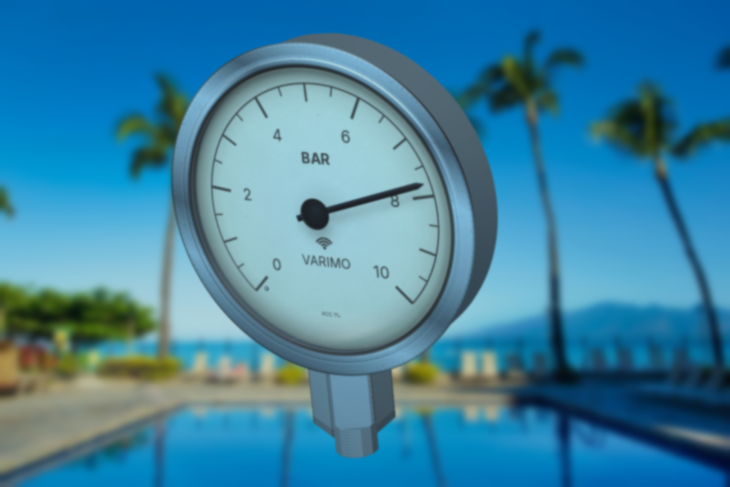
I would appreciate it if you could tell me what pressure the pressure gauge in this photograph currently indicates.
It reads 7.75 bar
